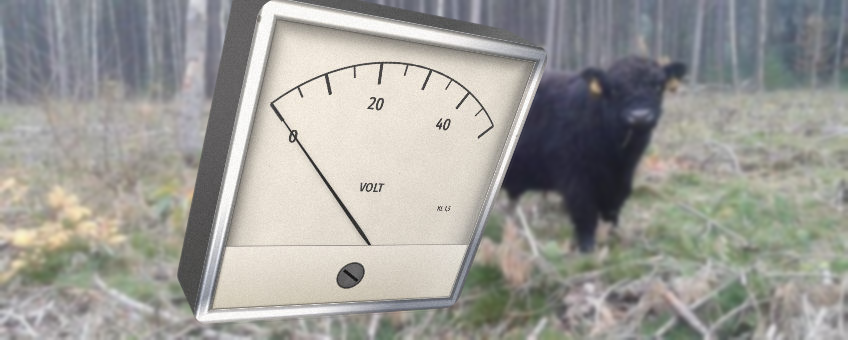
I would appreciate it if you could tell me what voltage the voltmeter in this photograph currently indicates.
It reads 0 V
